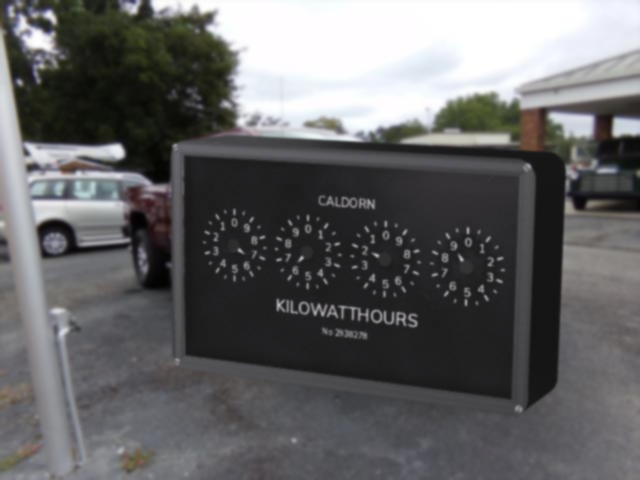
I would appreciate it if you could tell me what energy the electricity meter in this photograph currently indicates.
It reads 6619 kWh
